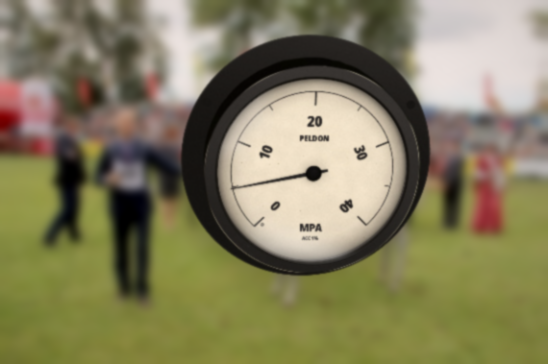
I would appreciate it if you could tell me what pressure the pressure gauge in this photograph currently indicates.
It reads 5 MPa
